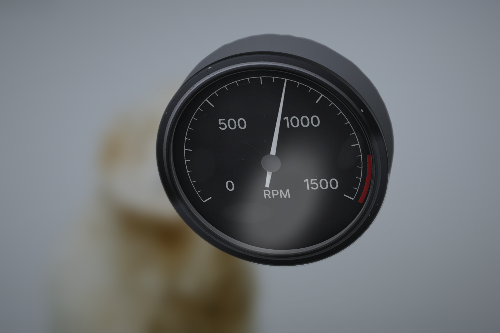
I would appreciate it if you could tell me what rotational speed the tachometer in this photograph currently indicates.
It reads 850 rpm
